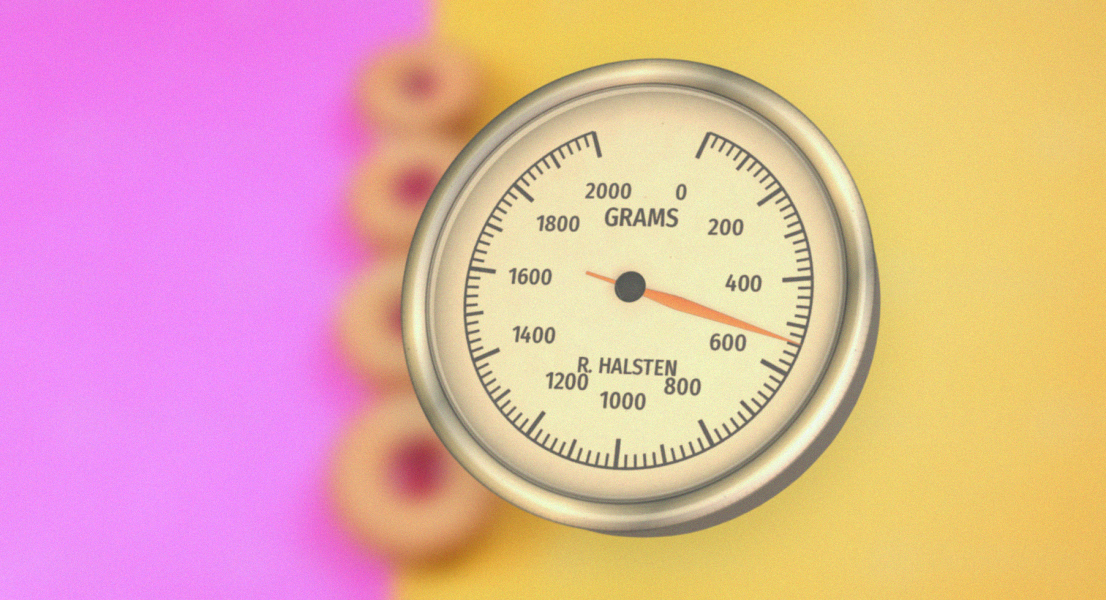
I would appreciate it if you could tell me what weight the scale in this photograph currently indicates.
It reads 540 g
